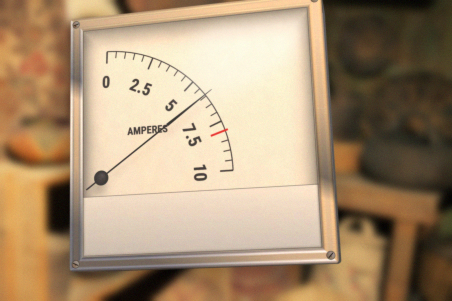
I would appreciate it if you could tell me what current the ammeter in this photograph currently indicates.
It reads 6 A
